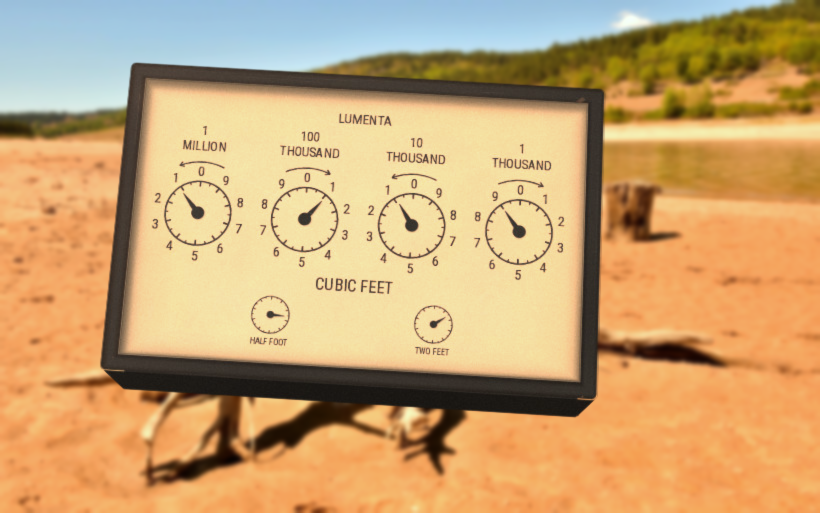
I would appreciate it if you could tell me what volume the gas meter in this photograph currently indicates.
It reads 110900 ft³
